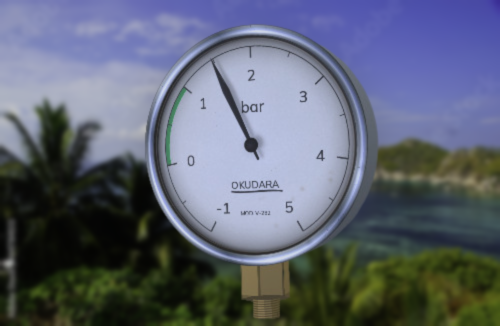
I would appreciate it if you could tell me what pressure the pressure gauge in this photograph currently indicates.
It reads 1.5 bar
